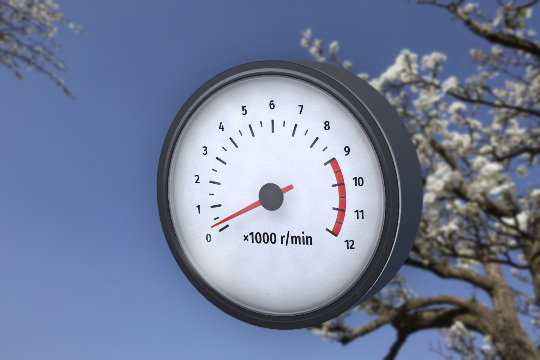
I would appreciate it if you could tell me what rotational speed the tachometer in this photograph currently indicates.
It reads 250 rpm
